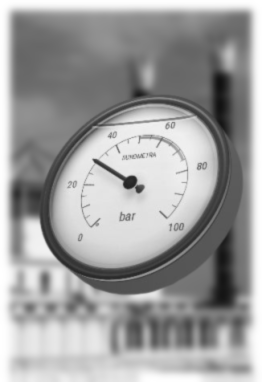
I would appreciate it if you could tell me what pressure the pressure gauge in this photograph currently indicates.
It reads 30 bar
